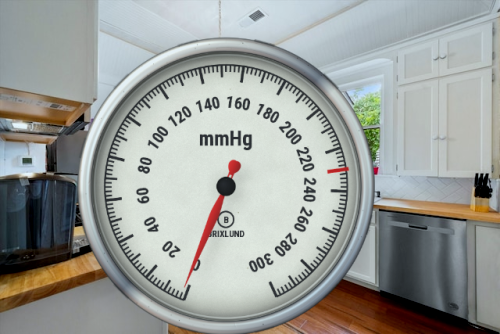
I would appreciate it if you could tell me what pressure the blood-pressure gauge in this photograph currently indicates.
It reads 2 mmHg
